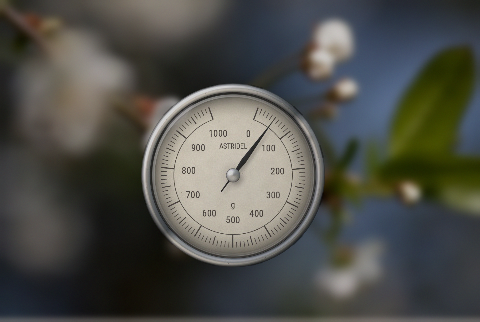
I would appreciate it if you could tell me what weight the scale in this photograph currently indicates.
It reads 50 g
